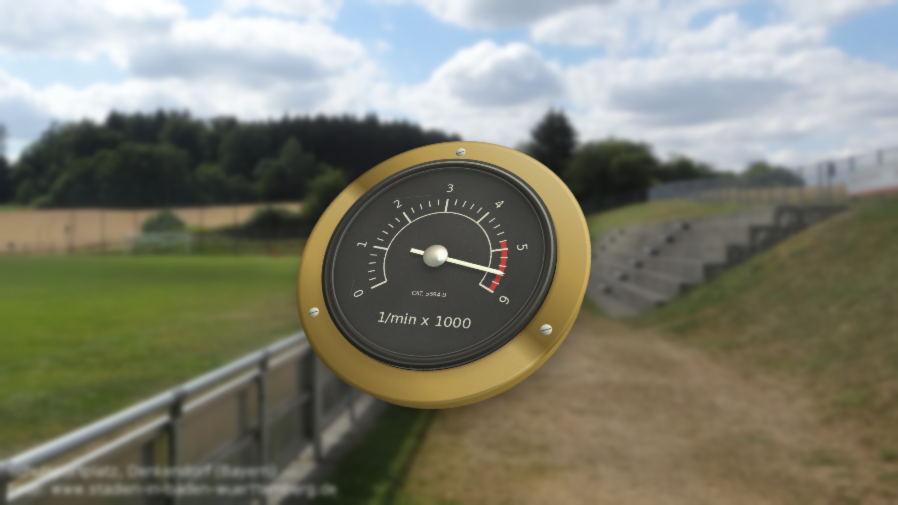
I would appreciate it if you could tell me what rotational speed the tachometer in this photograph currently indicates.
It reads 5600 rpm
